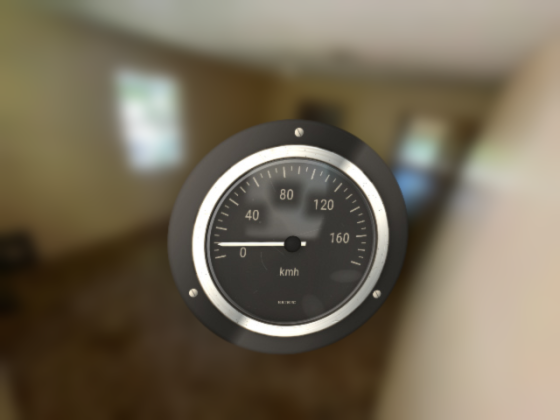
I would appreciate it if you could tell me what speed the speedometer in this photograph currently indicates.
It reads 10 km/h
